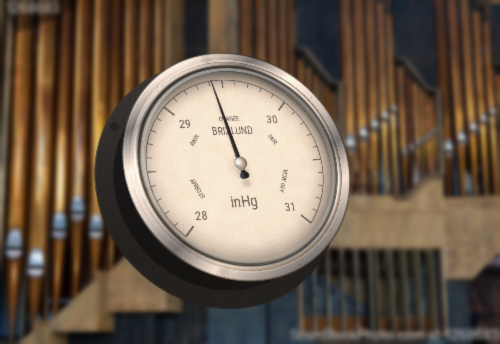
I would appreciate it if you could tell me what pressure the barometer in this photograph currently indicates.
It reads 29.4 inHg
